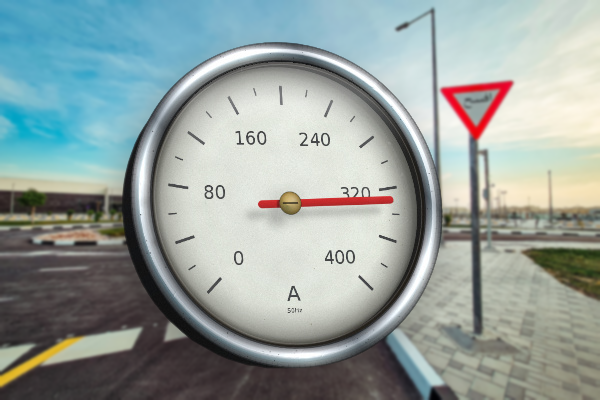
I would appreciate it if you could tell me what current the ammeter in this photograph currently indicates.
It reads 330 A
